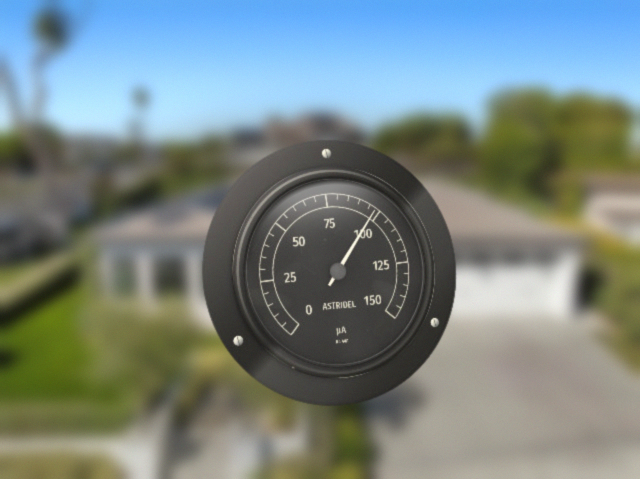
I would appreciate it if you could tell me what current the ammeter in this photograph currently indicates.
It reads 97.5 µA
